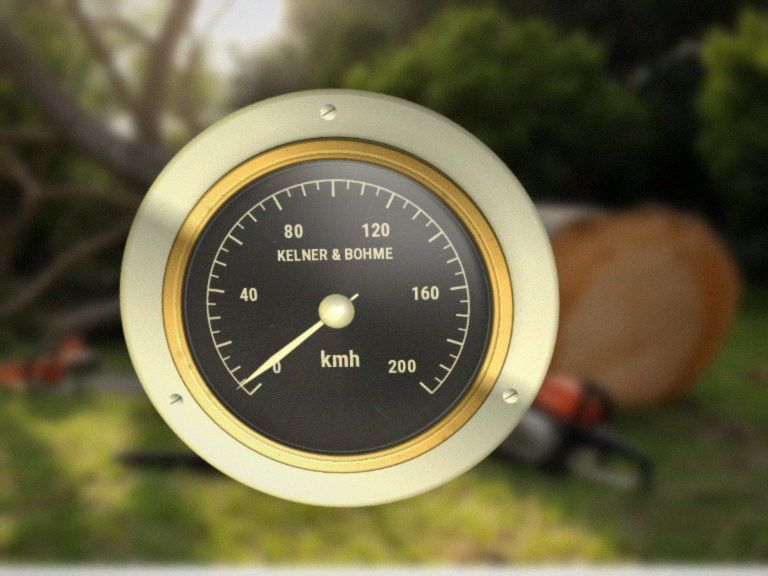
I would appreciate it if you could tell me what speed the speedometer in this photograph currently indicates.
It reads 5 km/h
